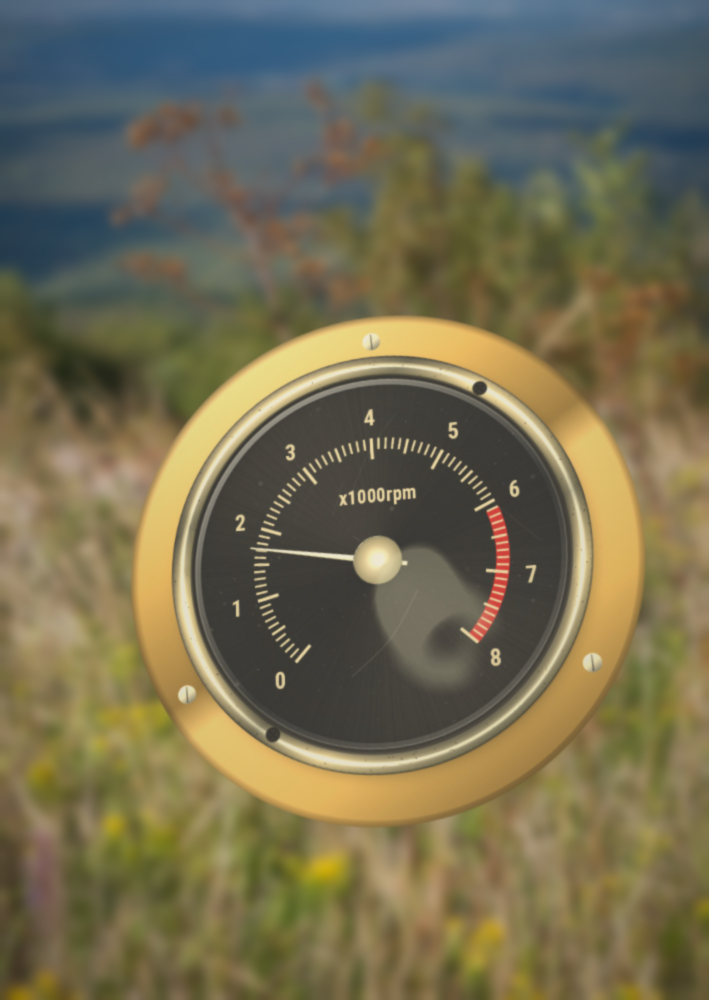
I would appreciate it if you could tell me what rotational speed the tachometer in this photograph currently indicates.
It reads 1700 rpm
